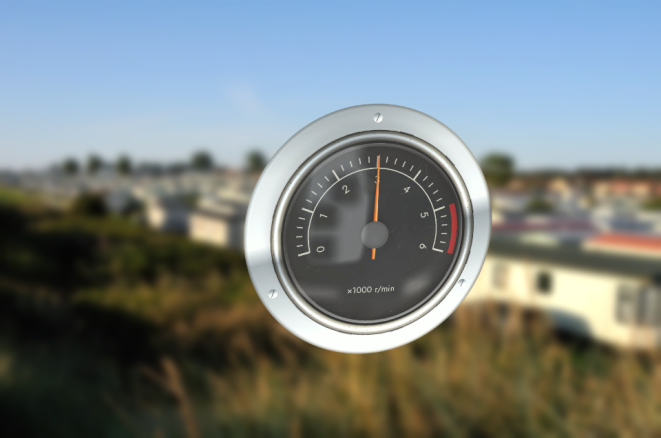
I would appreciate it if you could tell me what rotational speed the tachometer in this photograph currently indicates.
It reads 3000 rpm
